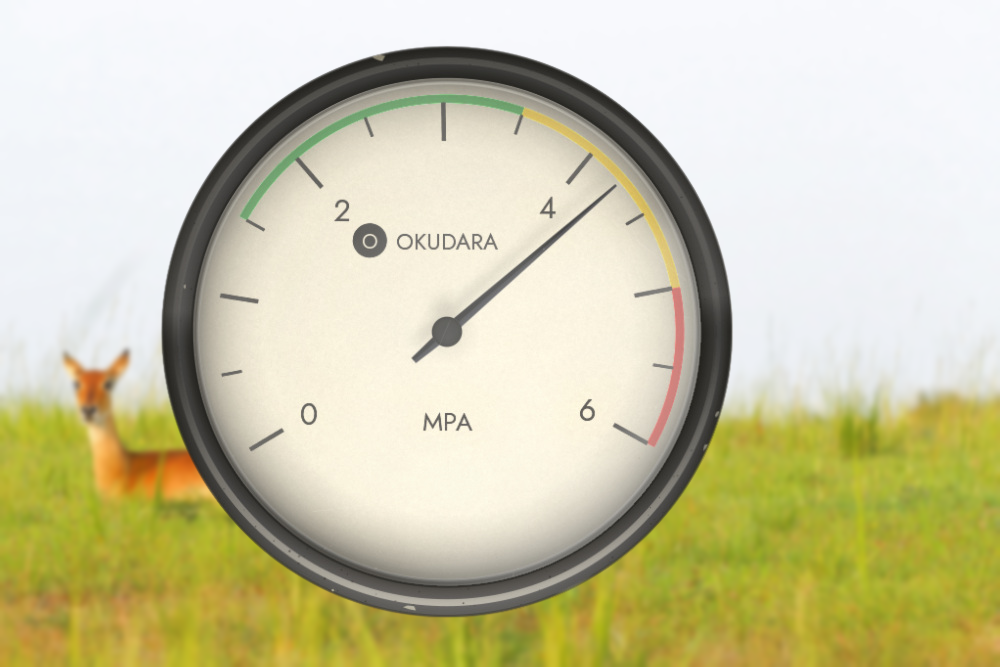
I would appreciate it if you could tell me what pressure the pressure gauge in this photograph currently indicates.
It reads 4.25 MPa
